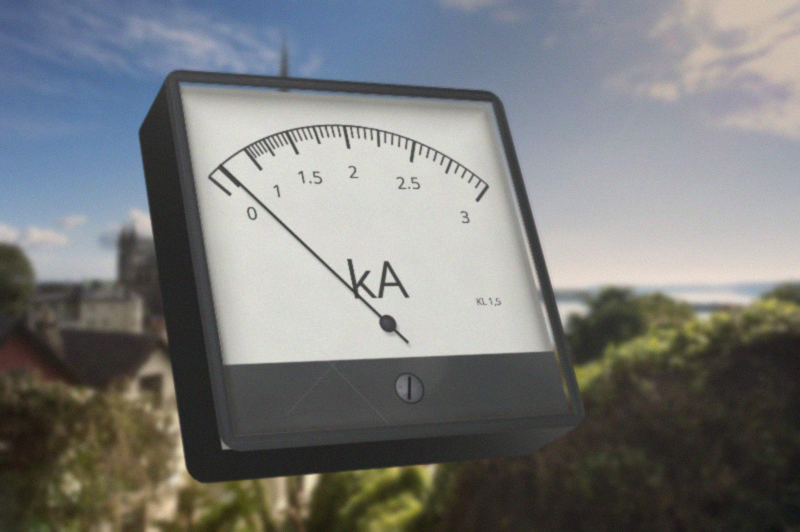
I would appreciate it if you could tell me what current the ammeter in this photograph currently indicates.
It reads 0.5 kA
